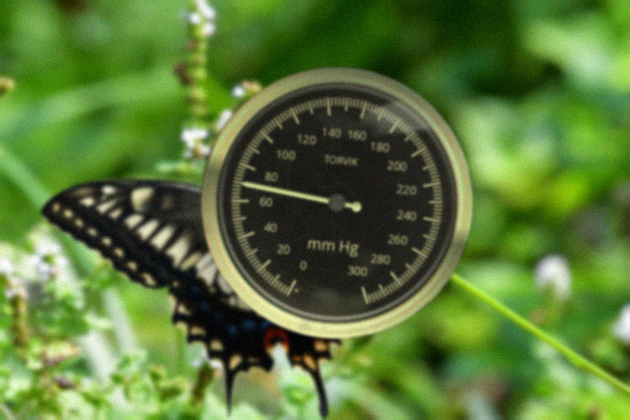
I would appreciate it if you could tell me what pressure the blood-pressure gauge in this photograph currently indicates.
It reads 70 mmHg
